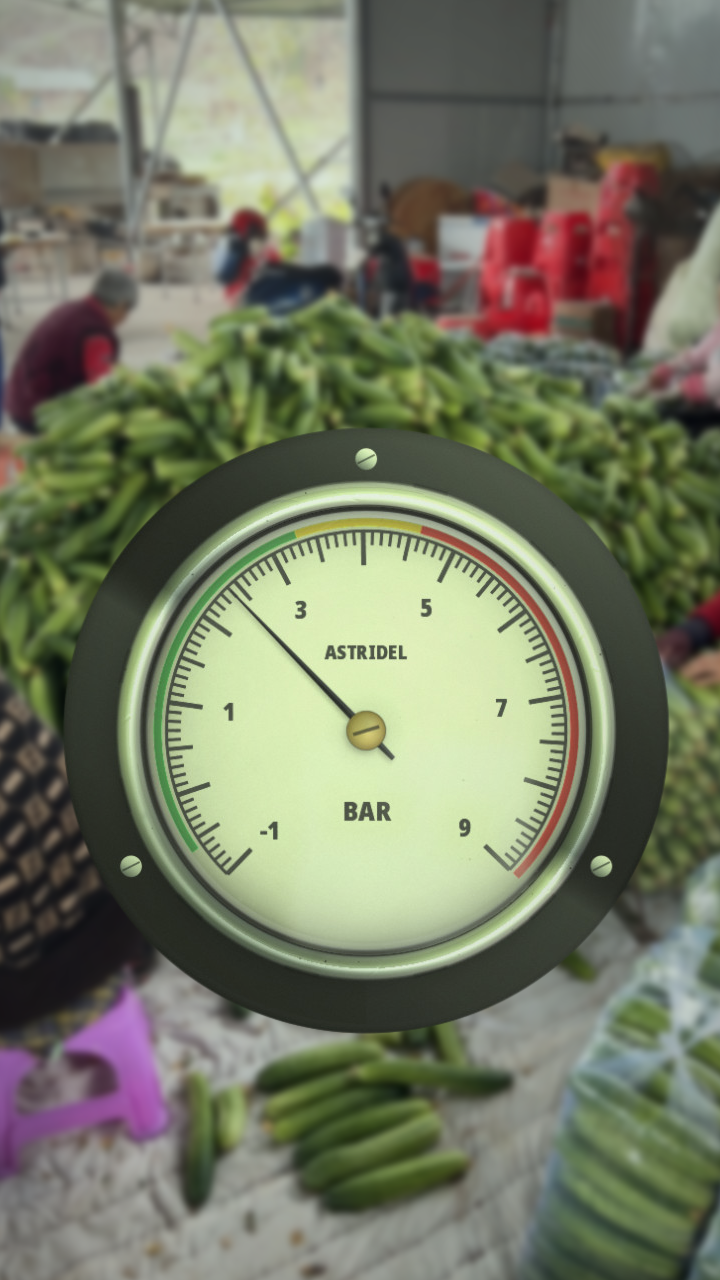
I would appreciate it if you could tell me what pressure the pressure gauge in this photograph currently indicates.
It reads 2.4 bar
